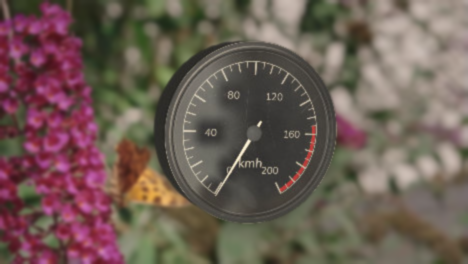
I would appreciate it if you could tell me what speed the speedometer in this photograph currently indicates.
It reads 0 km/h
